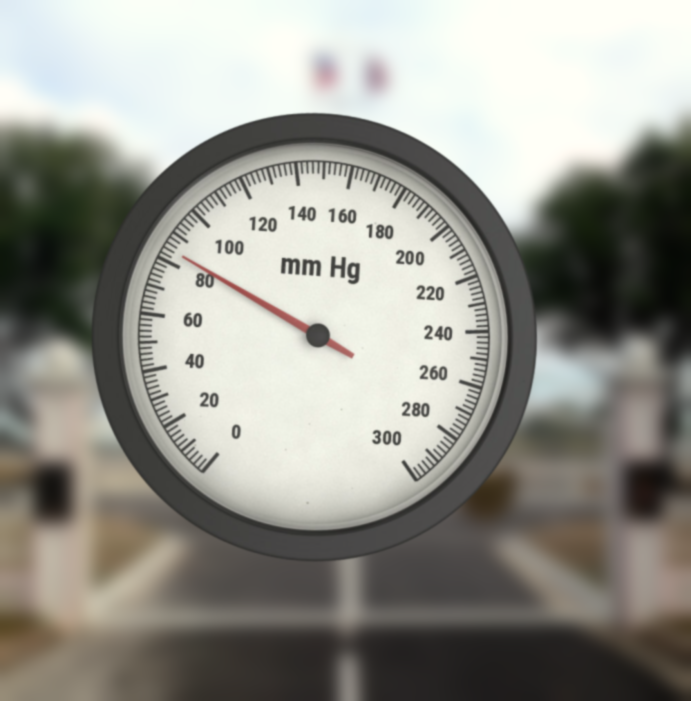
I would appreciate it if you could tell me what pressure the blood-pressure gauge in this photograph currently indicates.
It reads 84 mmHg
